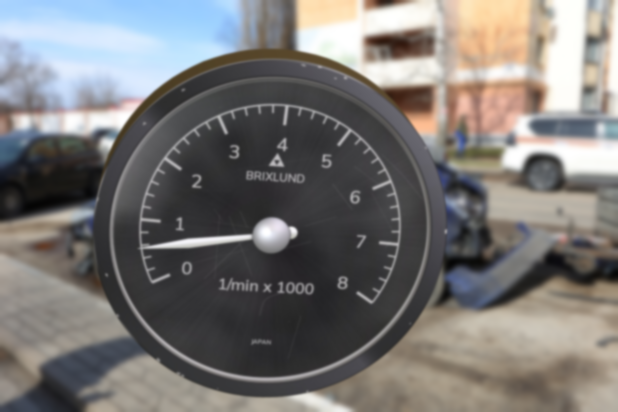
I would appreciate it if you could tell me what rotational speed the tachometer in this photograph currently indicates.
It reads 600 rpm
